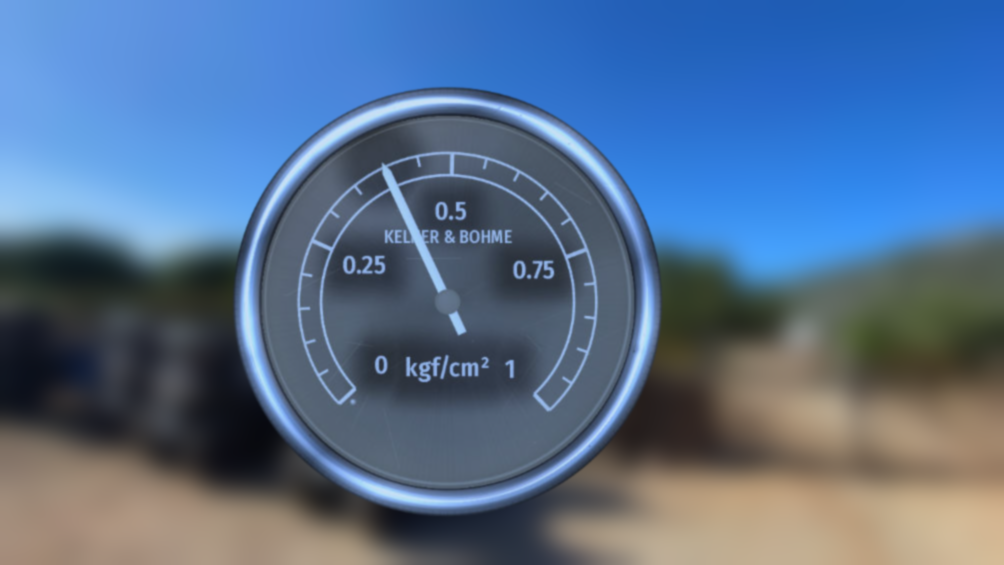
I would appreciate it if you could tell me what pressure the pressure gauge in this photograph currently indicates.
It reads 0.4 kg/cm²
